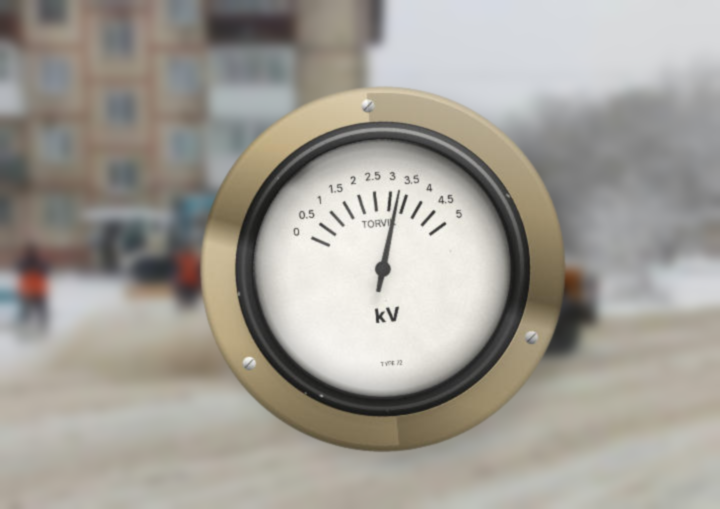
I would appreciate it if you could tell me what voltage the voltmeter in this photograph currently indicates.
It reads 3.25 kV
